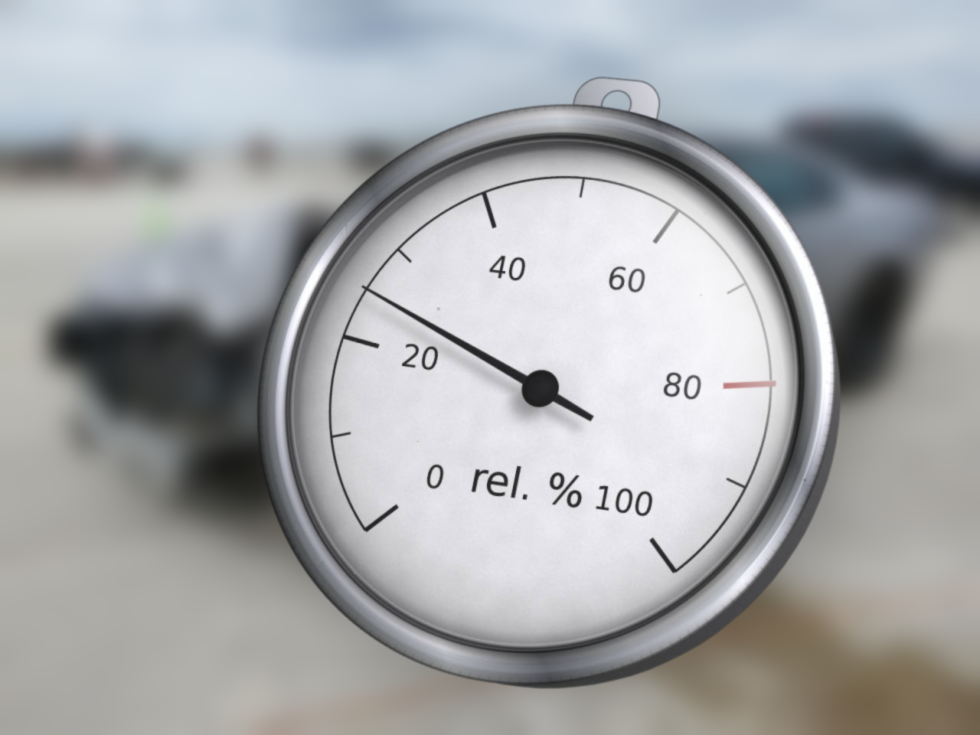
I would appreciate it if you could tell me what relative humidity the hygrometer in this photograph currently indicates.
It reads 25 %
